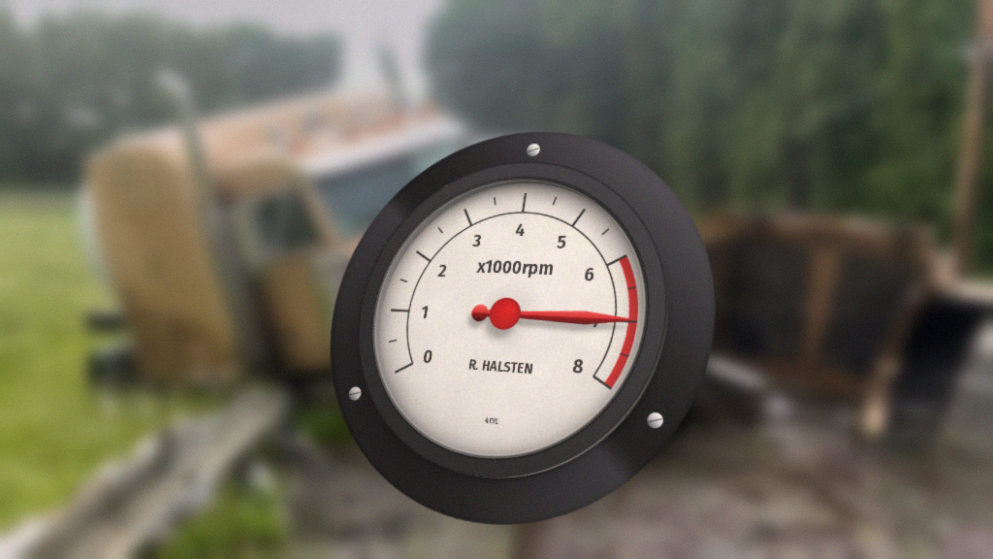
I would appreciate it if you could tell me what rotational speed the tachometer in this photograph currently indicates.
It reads 7000 rpm
